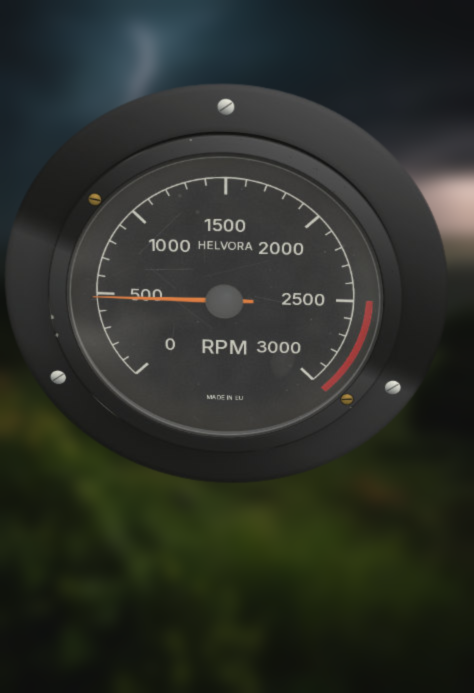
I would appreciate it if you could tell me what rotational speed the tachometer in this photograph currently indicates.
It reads 500 rpm
